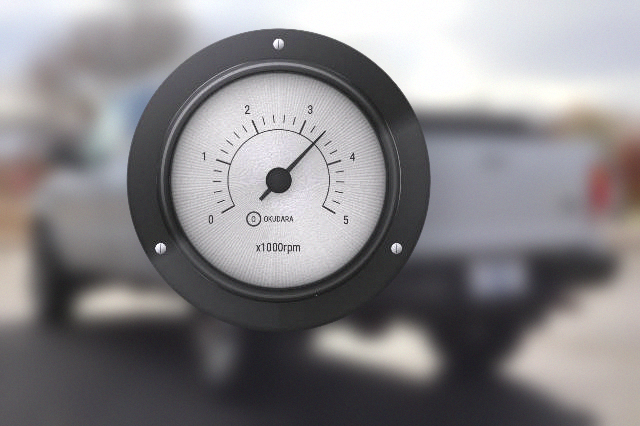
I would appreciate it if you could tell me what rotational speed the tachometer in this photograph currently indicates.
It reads 3400 rpm
